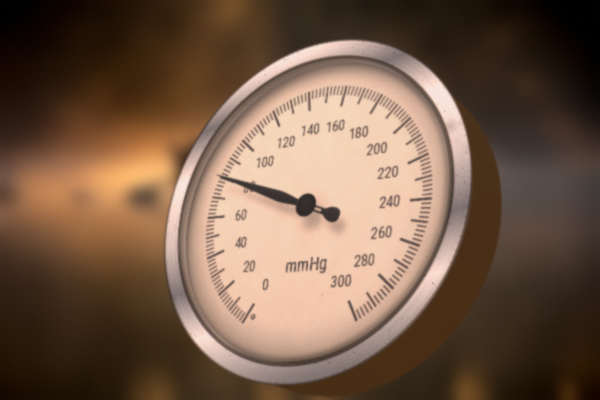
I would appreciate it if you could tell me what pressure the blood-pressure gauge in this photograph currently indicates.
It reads 80 mmHg
